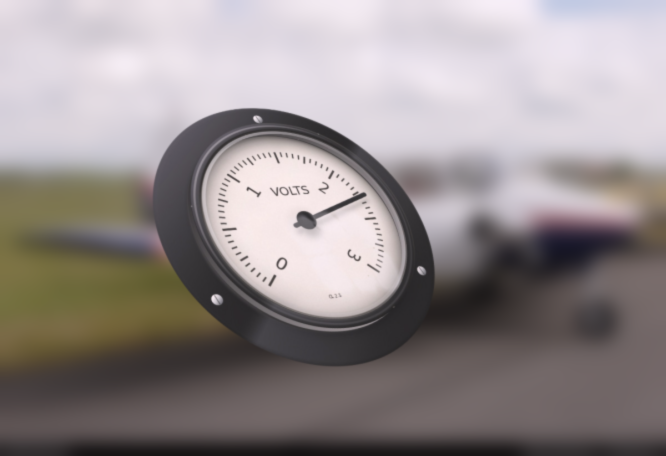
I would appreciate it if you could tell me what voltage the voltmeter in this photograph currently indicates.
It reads 2.3 V
